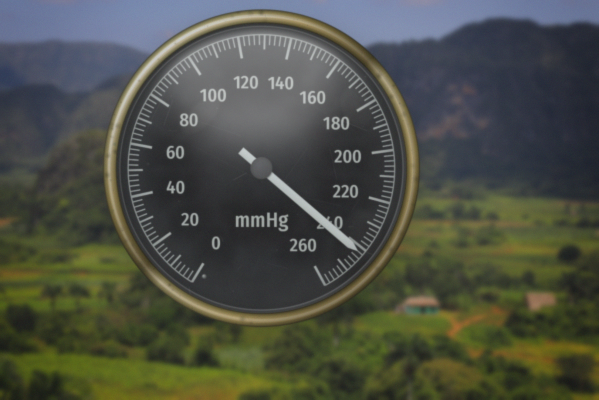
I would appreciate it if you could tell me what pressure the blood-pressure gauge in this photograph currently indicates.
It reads 242 mmHg
